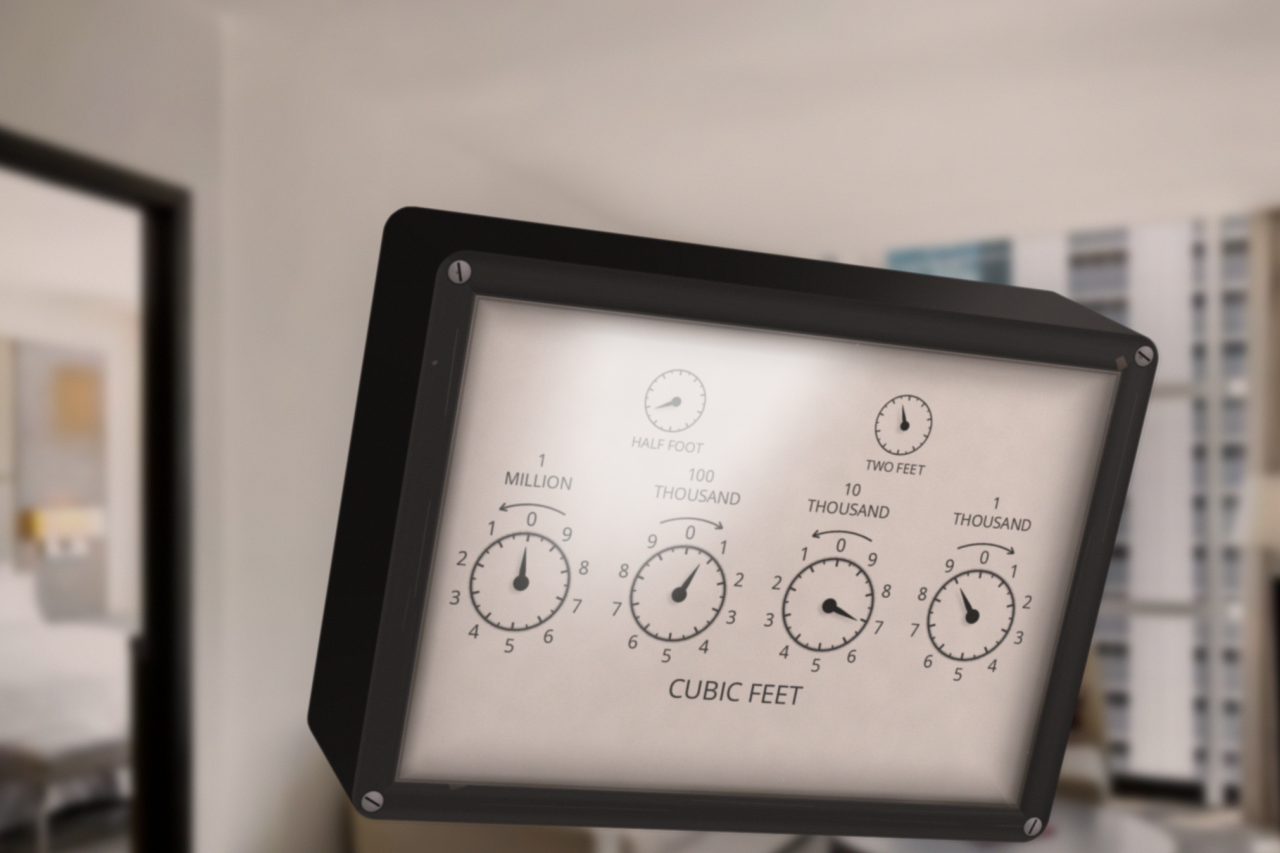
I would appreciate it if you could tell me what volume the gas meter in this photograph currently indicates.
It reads 6900 ft³
